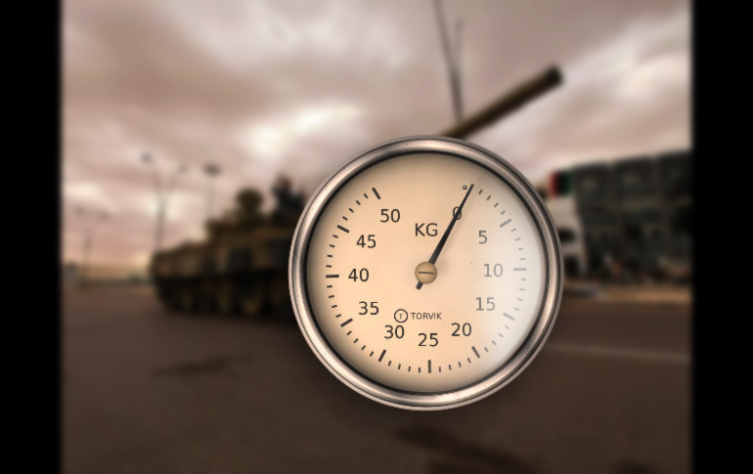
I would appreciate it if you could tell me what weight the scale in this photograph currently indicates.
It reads 0 kg
